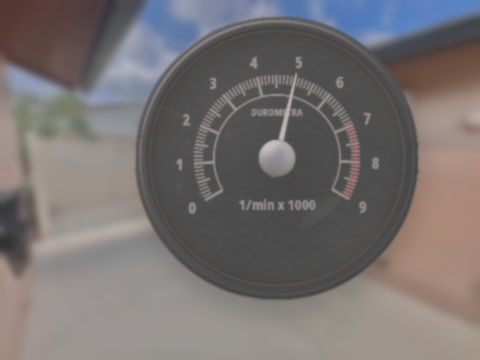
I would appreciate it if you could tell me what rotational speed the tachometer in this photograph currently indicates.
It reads 5000 rpm
